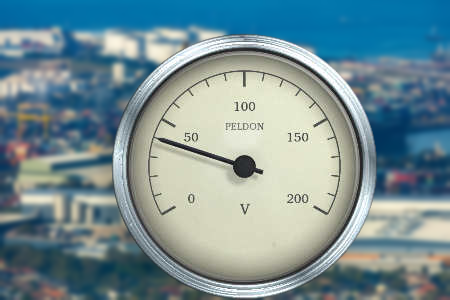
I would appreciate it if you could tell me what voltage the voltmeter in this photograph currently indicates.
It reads 40 V
